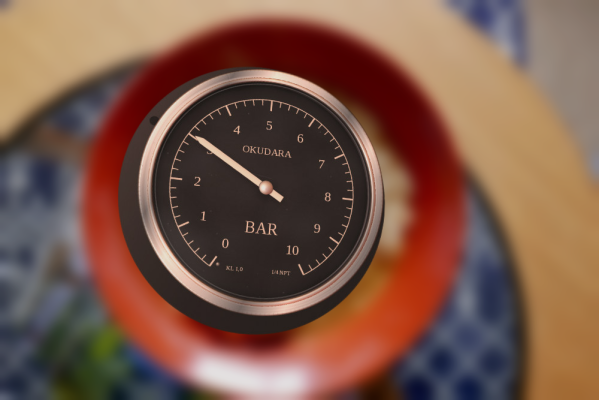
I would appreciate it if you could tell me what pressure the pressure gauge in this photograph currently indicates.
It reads 3 bar
